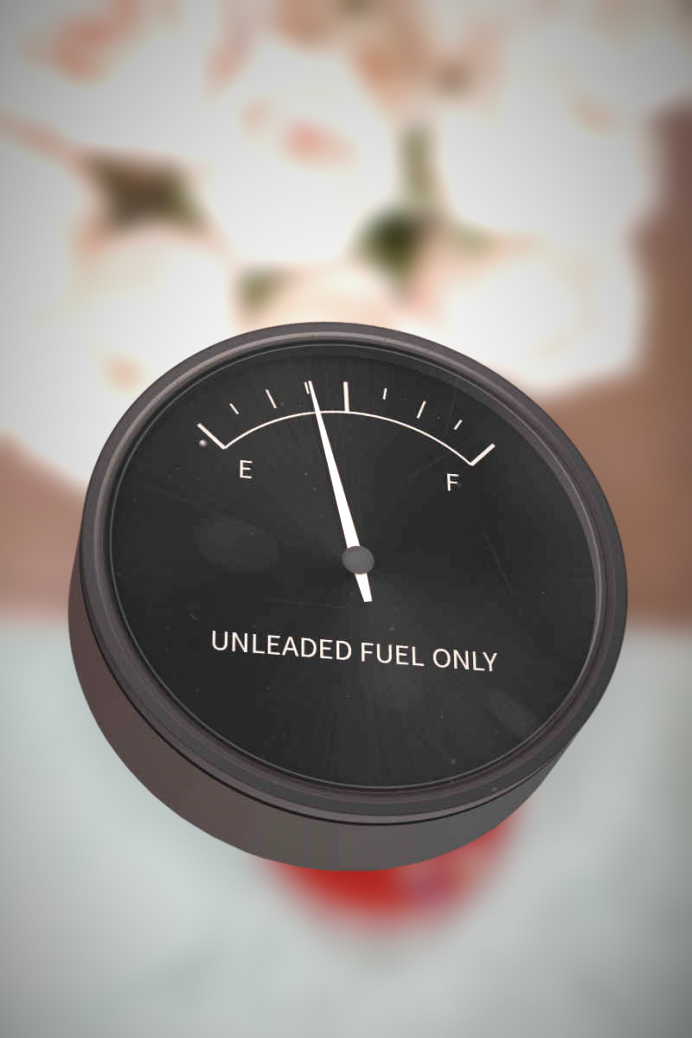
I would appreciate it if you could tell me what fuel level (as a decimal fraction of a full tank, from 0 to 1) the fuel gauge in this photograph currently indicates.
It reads 0.375
